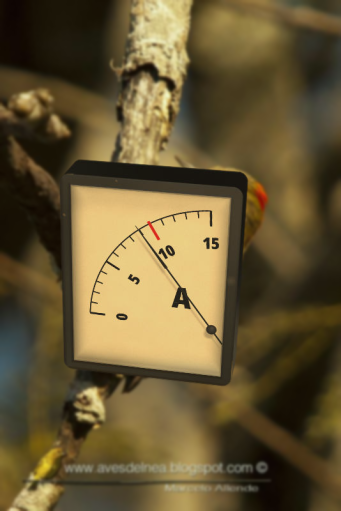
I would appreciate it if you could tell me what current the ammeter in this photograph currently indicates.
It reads 9 A
